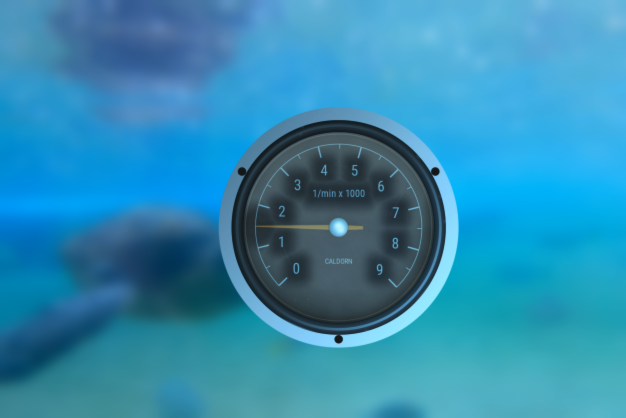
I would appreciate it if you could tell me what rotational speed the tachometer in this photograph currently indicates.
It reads 1500 rpm
